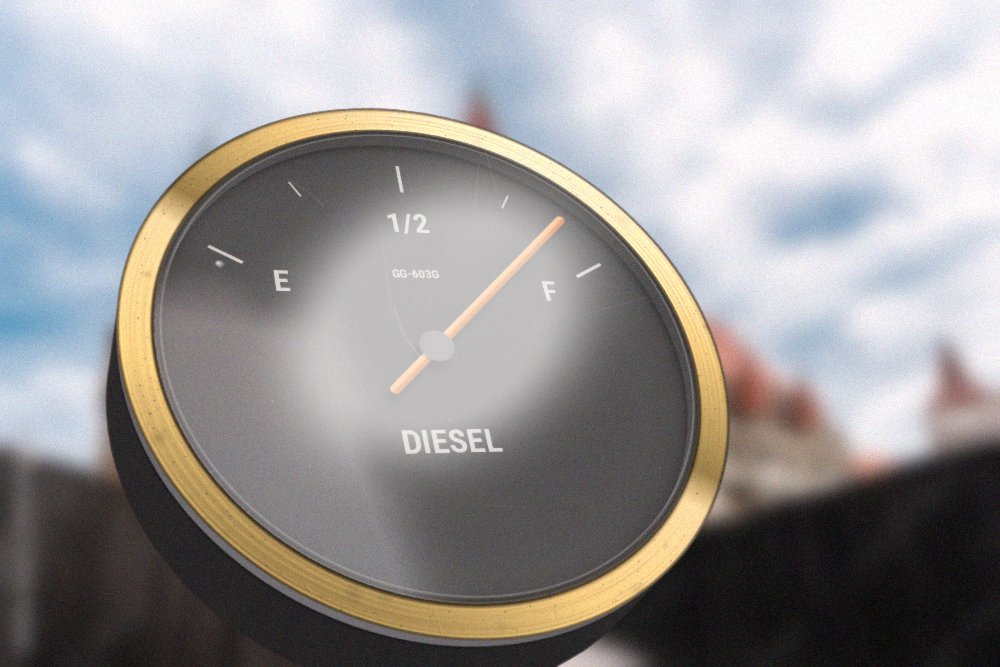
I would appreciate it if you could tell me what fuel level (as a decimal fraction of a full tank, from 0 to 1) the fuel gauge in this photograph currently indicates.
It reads 0.875
